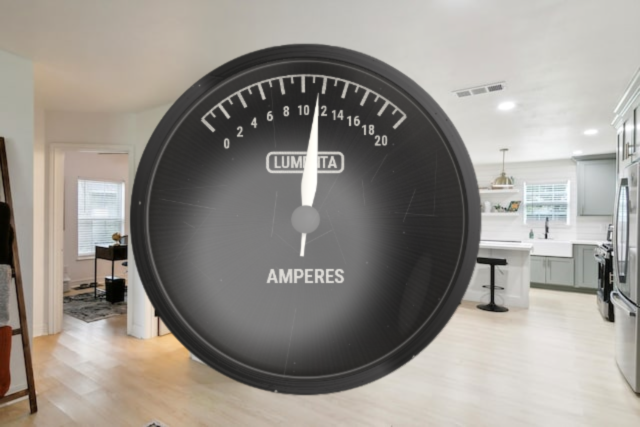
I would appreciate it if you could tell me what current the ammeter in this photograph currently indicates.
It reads 11.5 A
